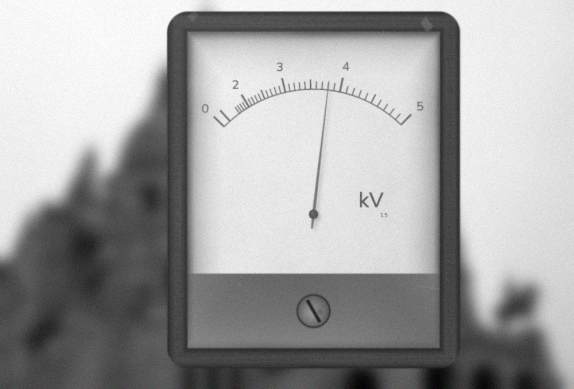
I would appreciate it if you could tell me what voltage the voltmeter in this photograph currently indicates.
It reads 3.8 kV
